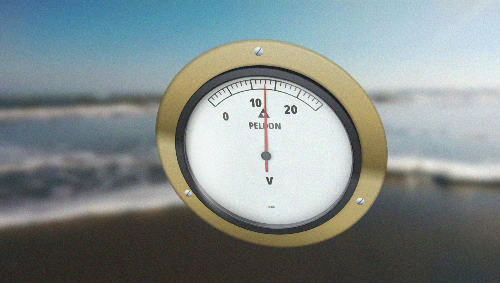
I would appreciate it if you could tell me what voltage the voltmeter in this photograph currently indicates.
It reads 13 V
